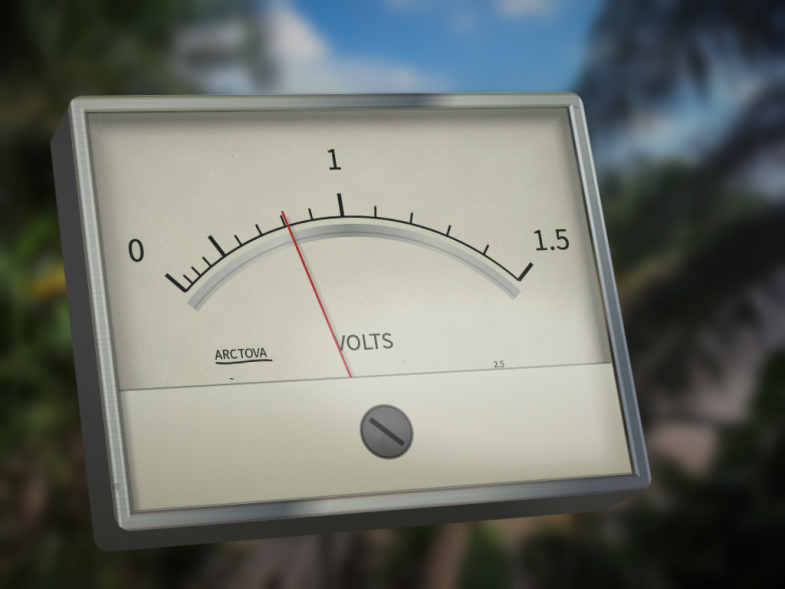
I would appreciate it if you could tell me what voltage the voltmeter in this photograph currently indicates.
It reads 0.8 V
